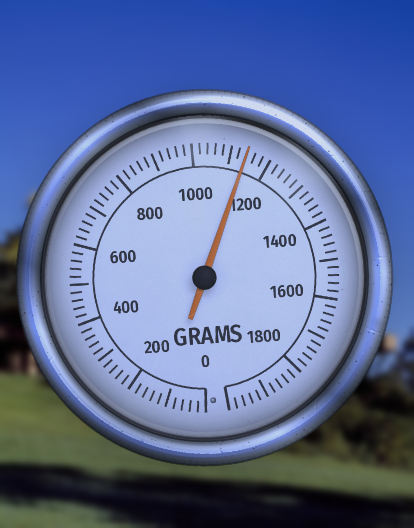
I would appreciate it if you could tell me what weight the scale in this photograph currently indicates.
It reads 1140 g
